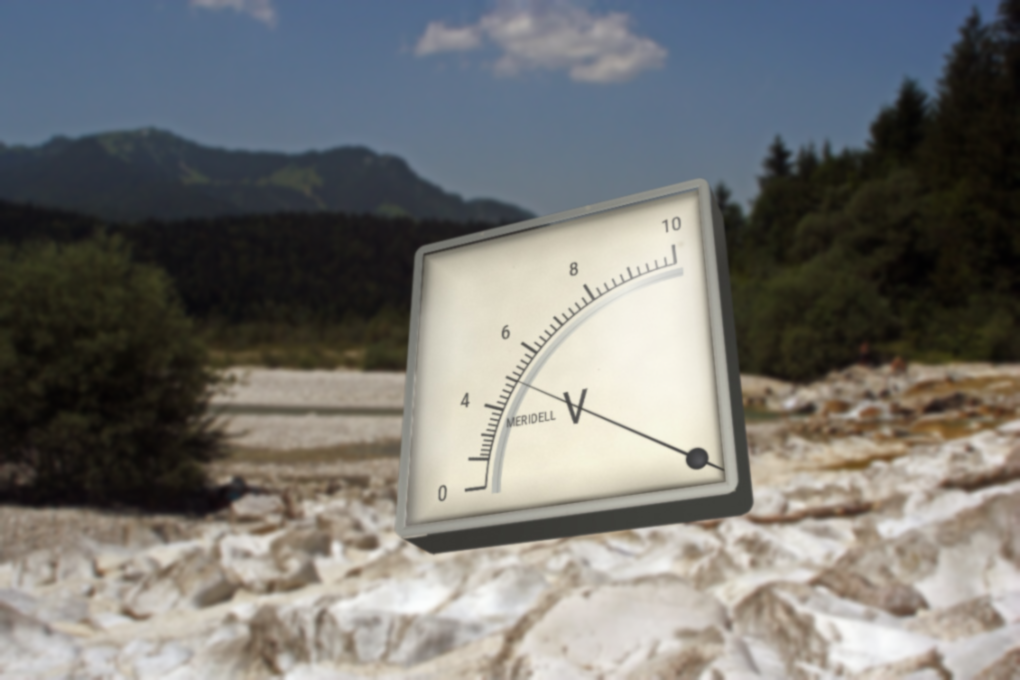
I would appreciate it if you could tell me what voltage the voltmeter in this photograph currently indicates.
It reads 5 V
